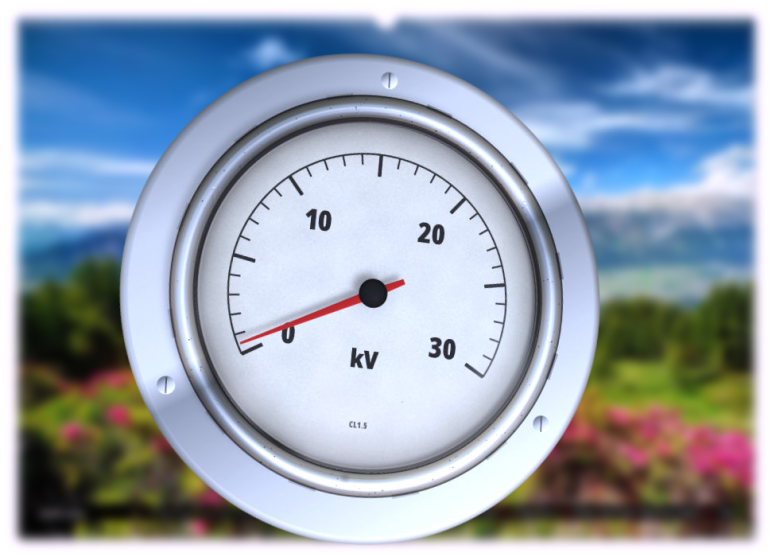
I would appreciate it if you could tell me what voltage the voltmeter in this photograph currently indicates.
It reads 0.5 kV
